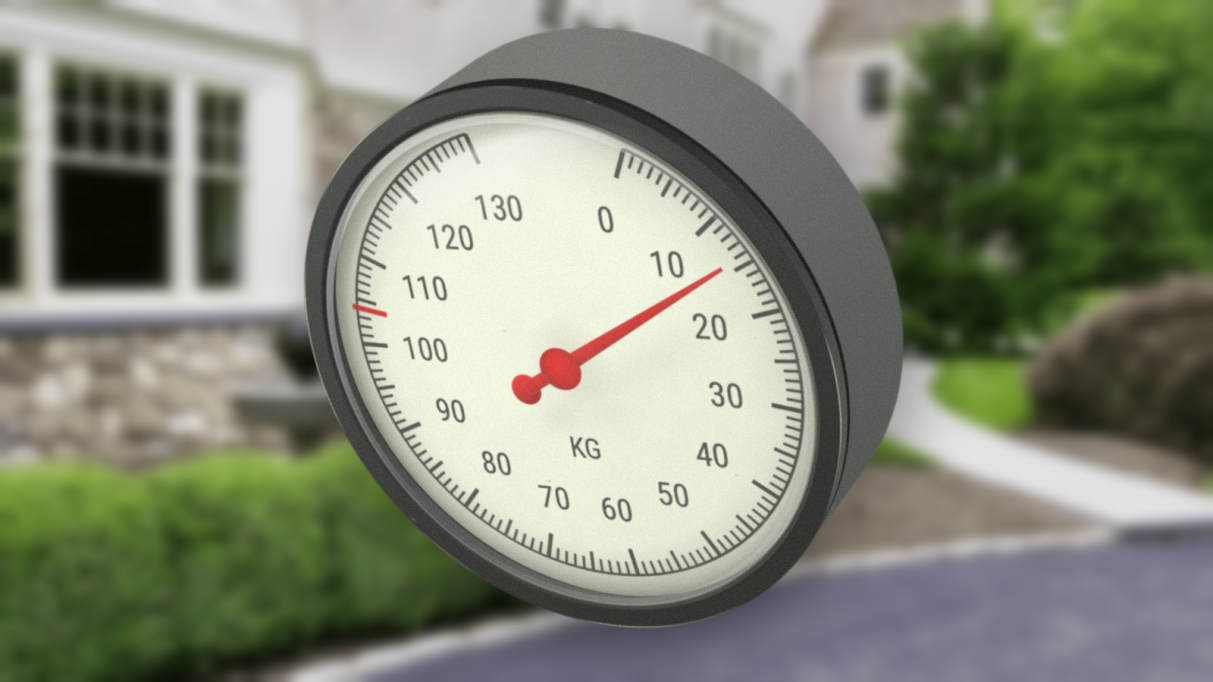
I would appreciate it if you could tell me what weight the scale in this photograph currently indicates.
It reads 14 kg
